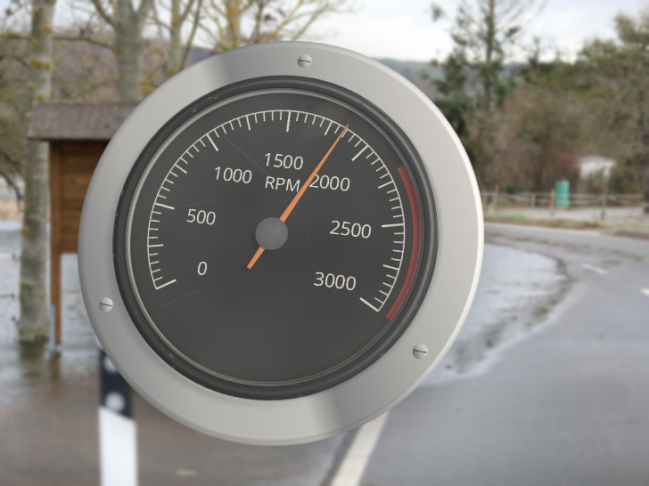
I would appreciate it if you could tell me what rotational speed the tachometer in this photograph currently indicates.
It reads 1850 rpm
